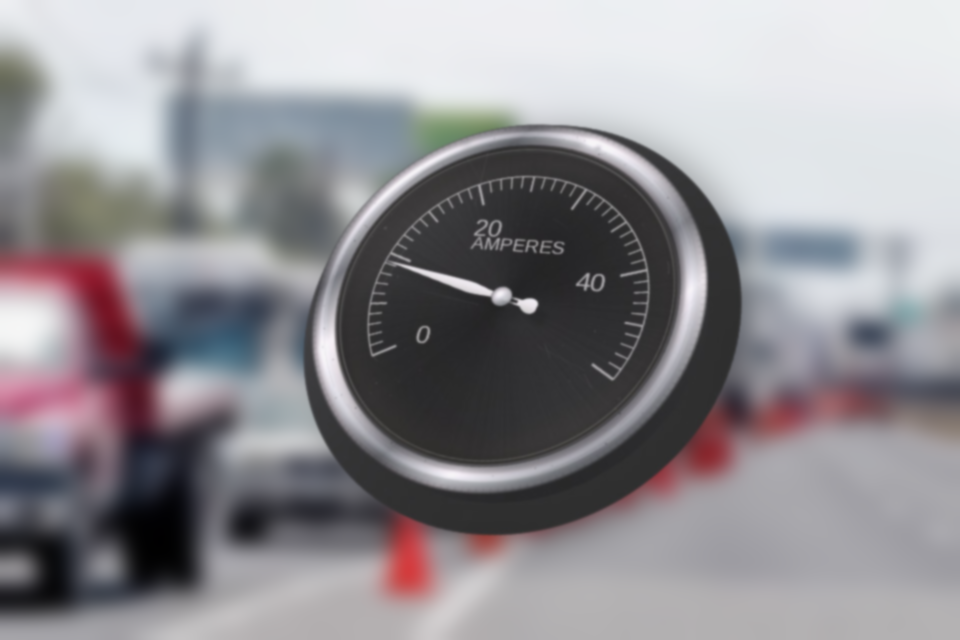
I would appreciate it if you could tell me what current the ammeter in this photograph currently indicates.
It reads 9 A
